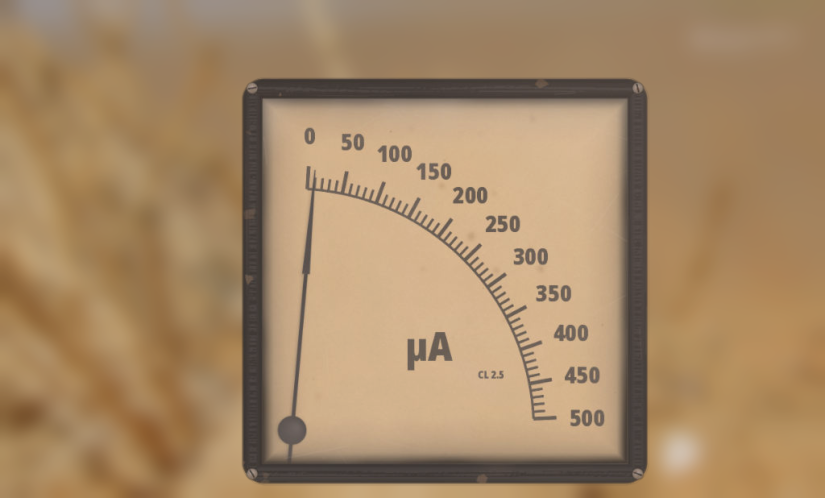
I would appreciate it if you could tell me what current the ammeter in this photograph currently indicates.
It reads 10 µA
